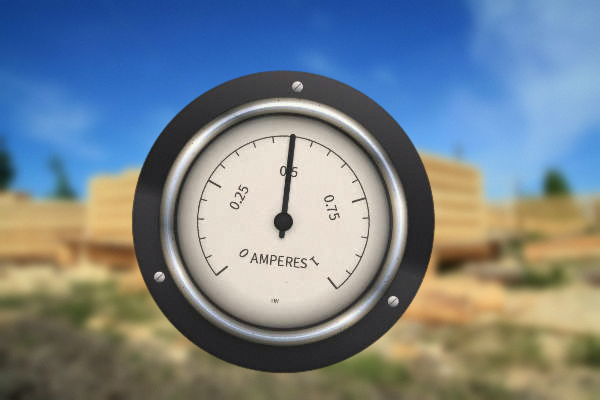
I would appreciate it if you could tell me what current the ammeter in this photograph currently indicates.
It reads 0.5 A
